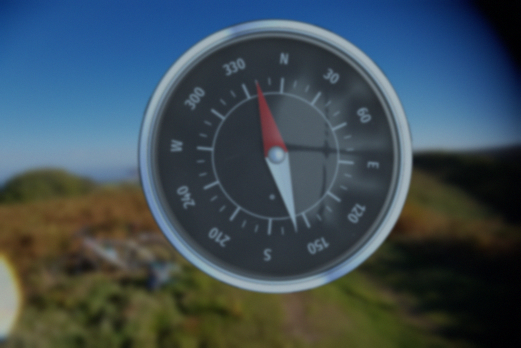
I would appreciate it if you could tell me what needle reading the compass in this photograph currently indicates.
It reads 340 °
